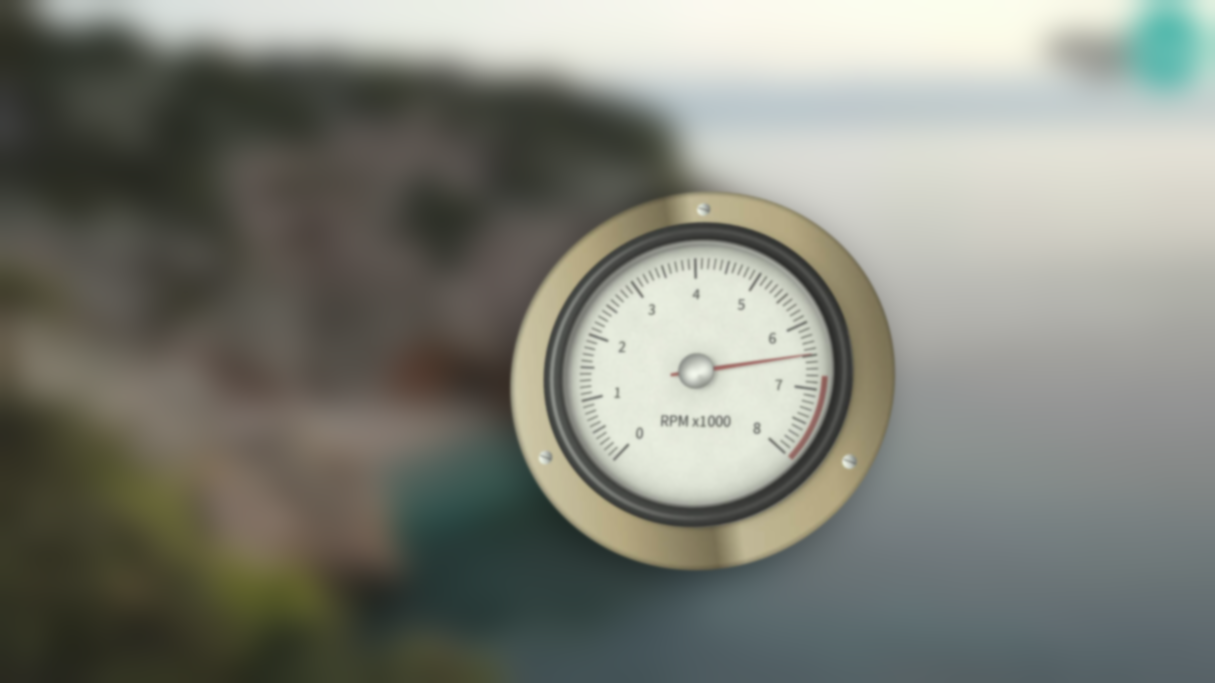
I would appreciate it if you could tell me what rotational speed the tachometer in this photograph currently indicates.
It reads 6500 rpm
